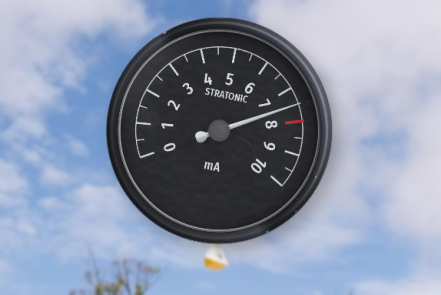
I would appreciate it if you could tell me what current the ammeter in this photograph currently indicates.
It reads 7.5 mA
